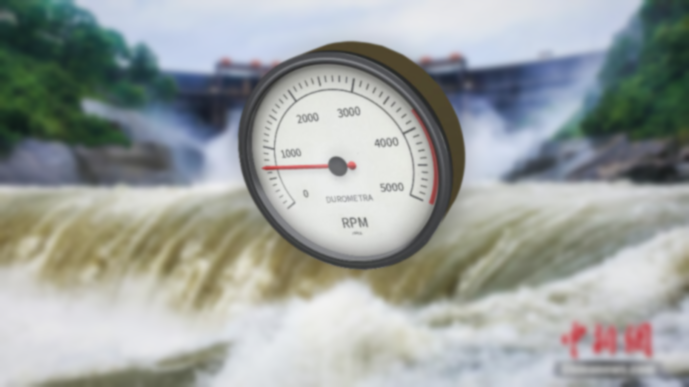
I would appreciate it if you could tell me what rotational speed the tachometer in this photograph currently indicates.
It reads 700 rpm
